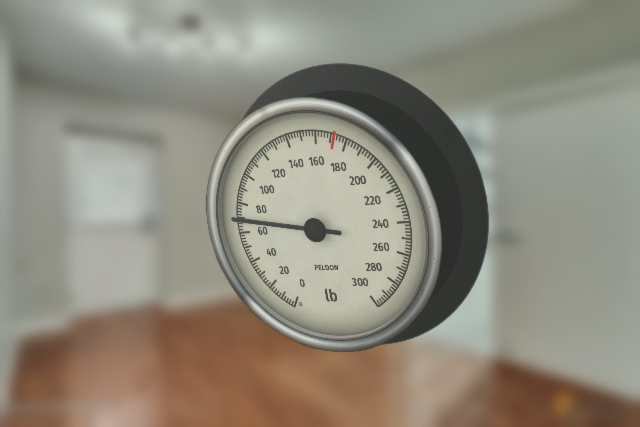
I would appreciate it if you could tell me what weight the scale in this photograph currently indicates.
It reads 70 lb
